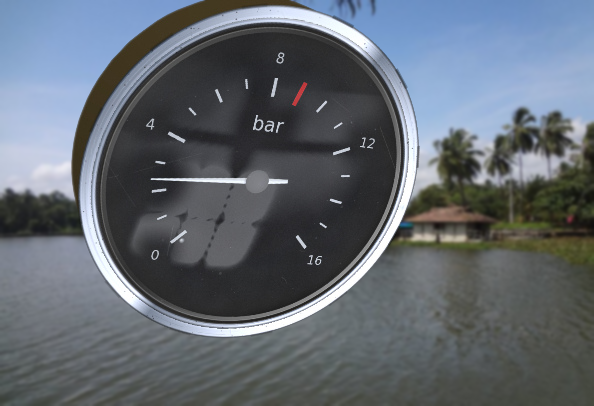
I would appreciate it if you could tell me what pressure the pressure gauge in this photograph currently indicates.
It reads 2.5 bar
